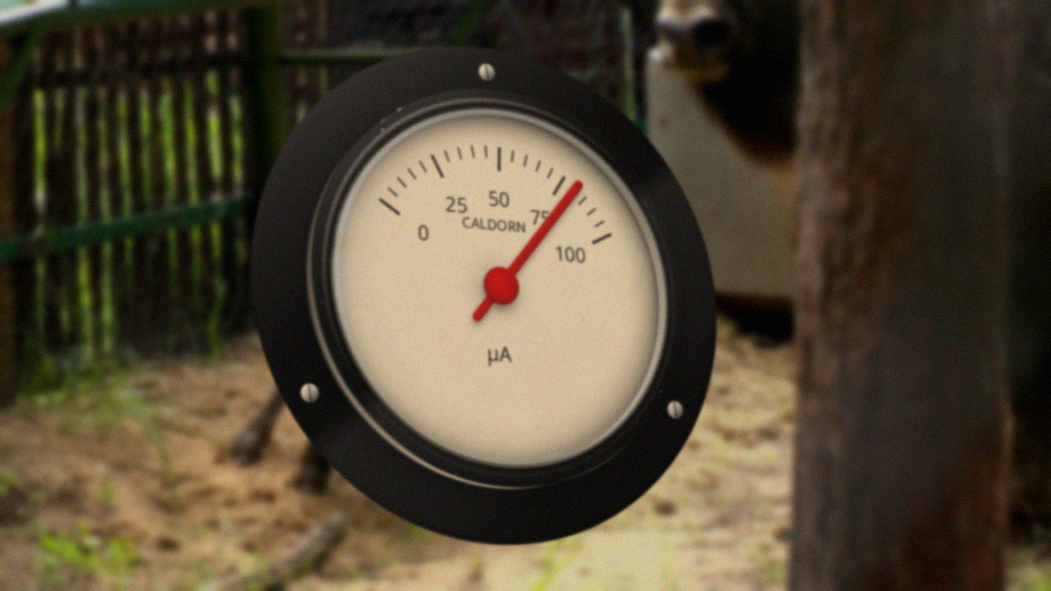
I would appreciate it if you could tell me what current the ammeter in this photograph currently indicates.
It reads 80 µA
